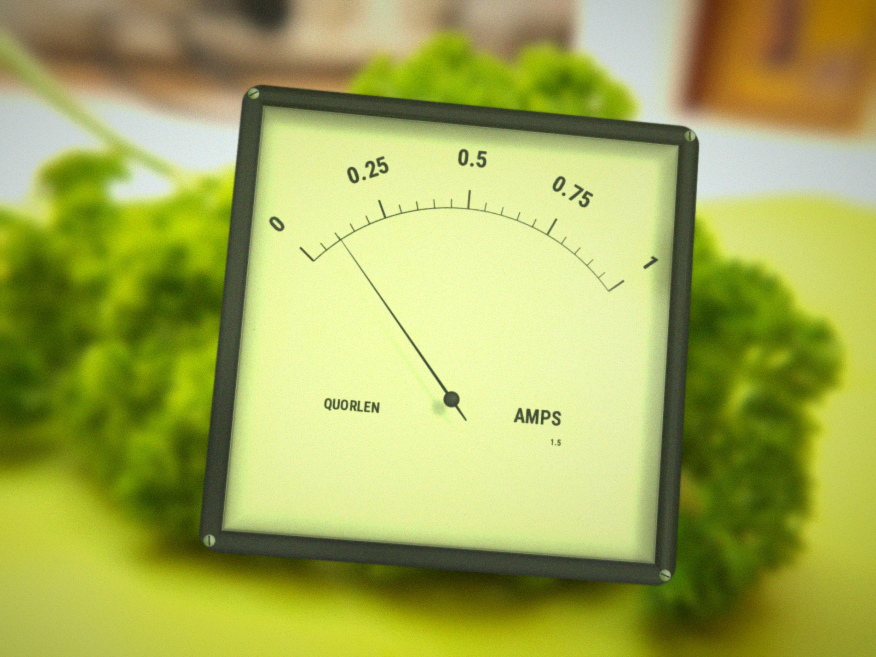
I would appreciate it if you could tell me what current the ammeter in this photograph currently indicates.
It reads 0.1 A
